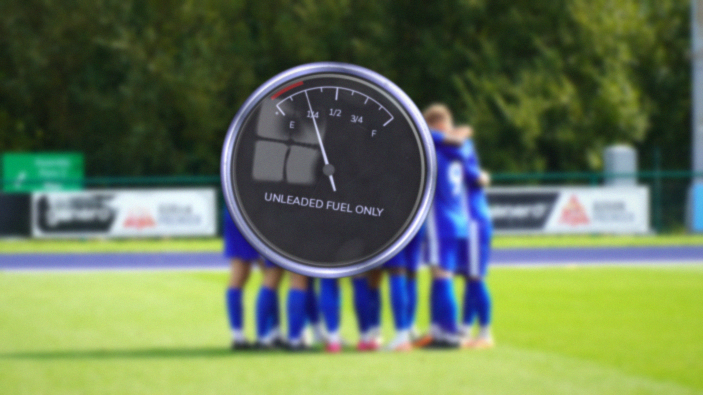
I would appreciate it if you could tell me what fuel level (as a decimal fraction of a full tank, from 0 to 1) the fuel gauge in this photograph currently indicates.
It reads 0.25
